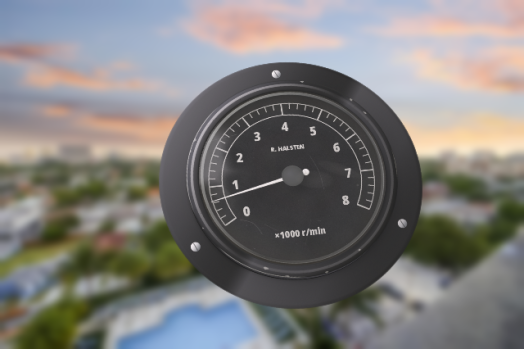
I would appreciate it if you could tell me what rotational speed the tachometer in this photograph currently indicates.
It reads 600 rpm
